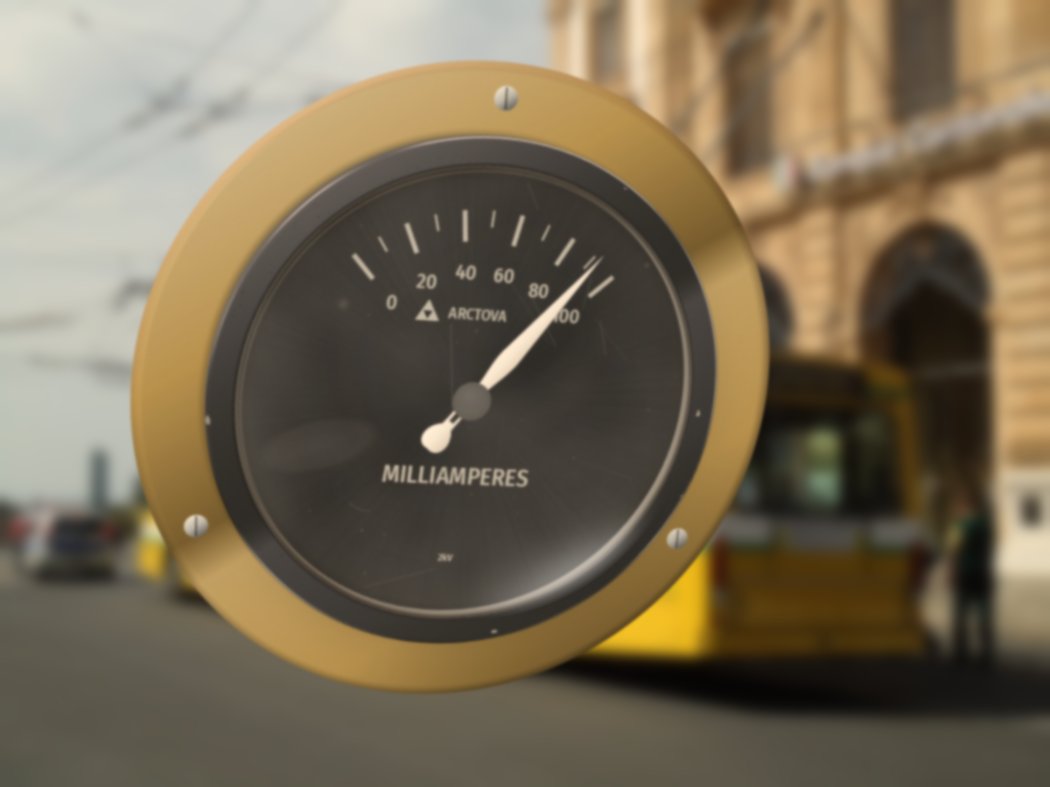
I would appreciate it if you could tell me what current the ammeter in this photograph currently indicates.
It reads 90 mA
